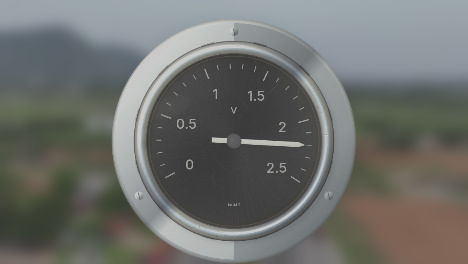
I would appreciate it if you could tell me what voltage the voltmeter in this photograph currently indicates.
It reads 2.2 V
